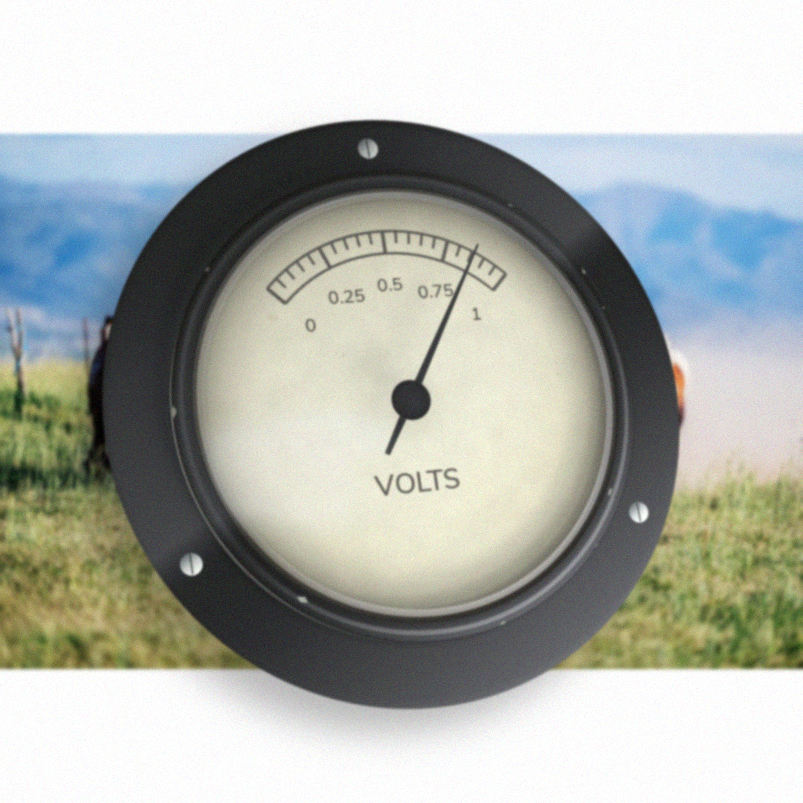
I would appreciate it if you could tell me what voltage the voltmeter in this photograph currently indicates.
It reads 0.85 V
